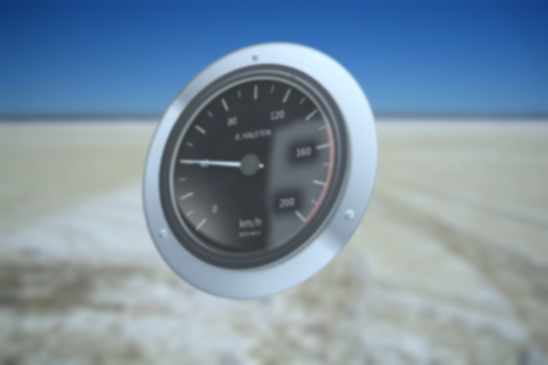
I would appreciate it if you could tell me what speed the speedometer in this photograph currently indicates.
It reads 40 km/h
